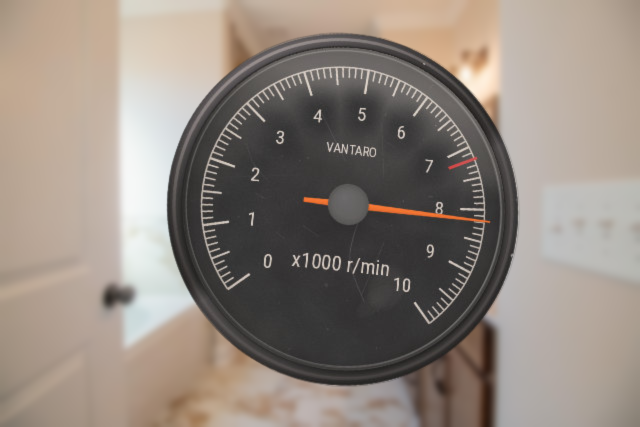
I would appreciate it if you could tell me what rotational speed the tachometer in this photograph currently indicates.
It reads 8200 rpm
